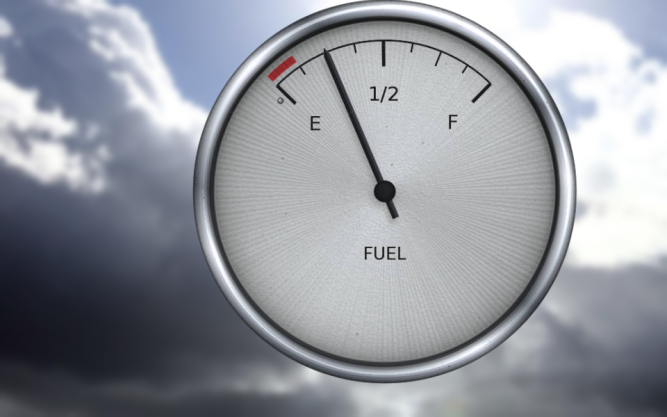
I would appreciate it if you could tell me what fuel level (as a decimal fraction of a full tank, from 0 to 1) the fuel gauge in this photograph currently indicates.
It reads 0.25
